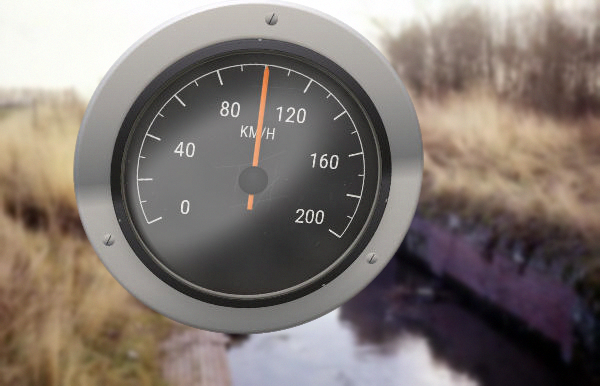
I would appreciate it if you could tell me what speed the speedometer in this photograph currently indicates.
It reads 100 km/h
